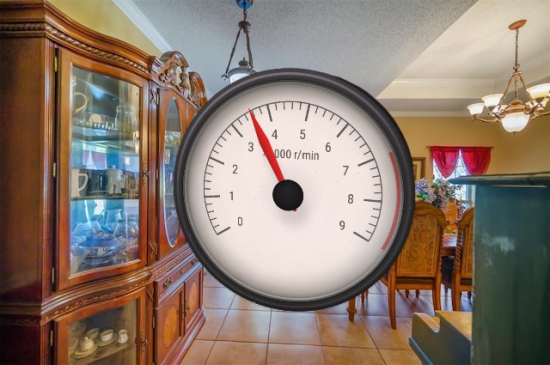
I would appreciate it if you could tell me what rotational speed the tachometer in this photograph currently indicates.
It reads 3600 rpm
